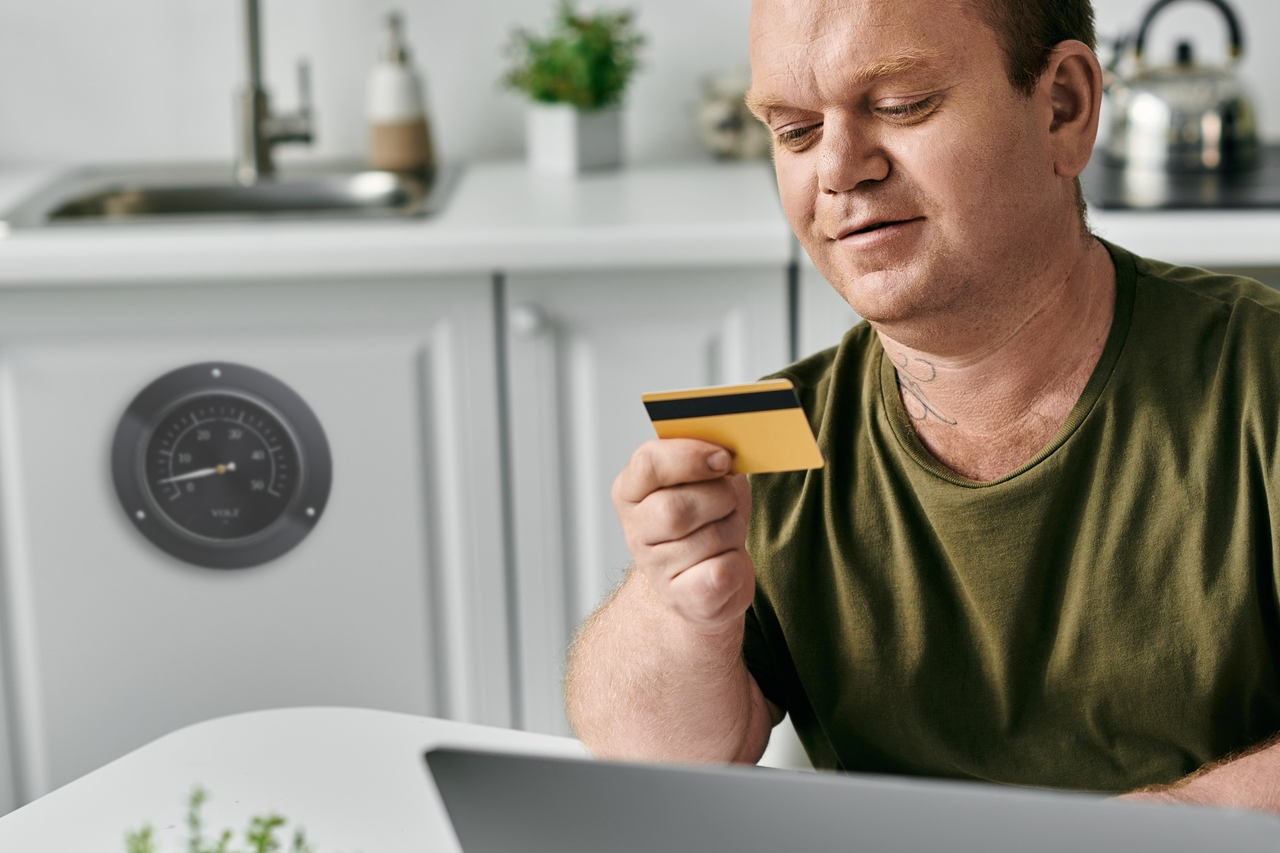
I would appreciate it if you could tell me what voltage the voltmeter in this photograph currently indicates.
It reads 4 V
